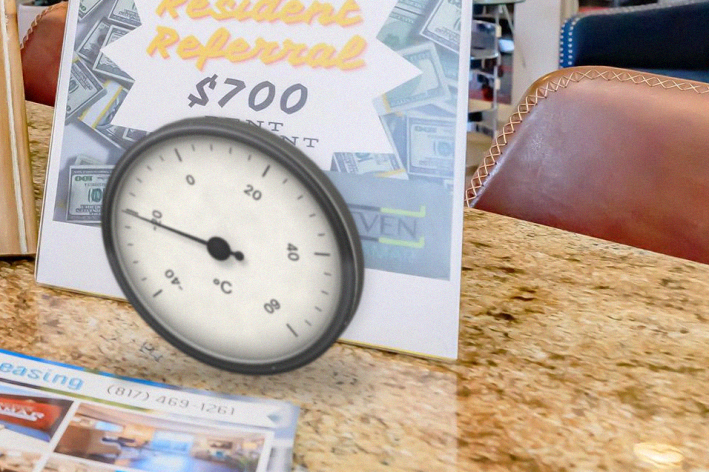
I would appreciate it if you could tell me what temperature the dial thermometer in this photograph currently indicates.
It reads -20 °C
